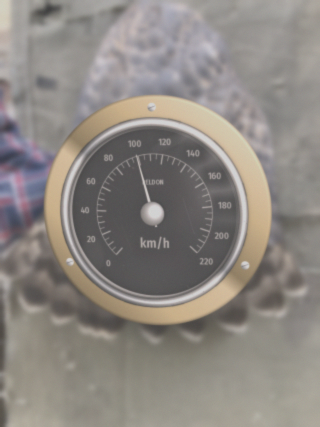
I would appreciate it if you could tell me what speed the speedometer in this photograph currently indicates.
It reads 100 km/h
